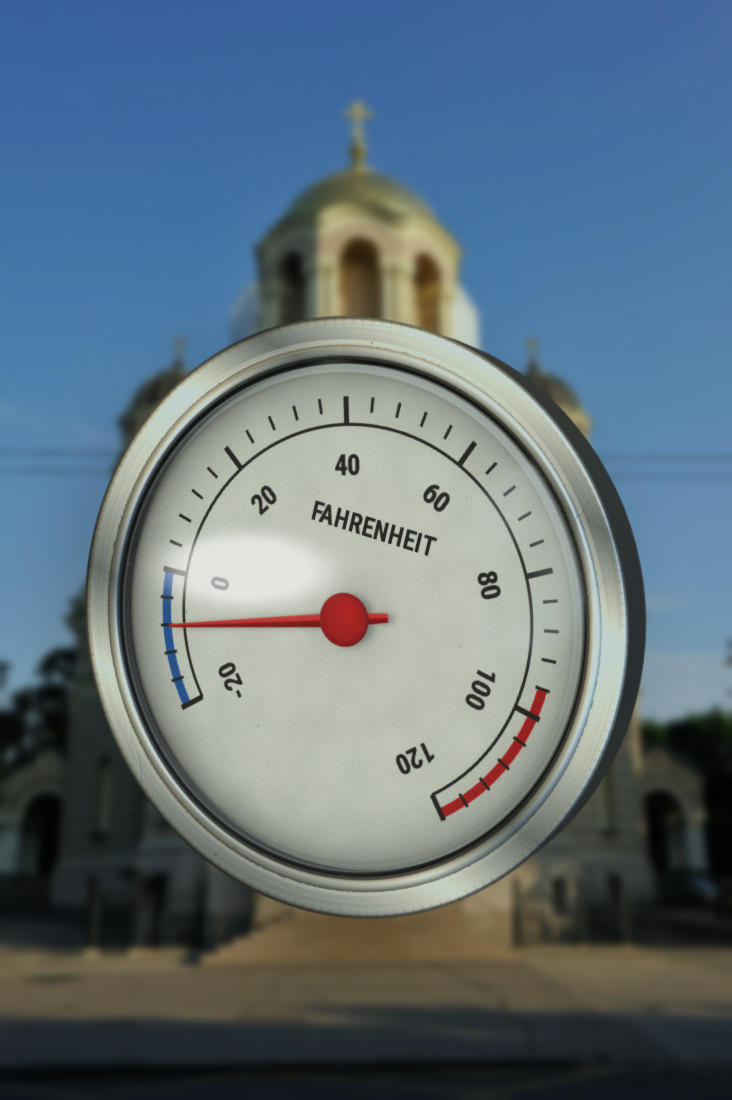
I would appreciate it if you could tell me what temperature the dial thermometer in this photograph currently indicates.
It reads -8 °F
